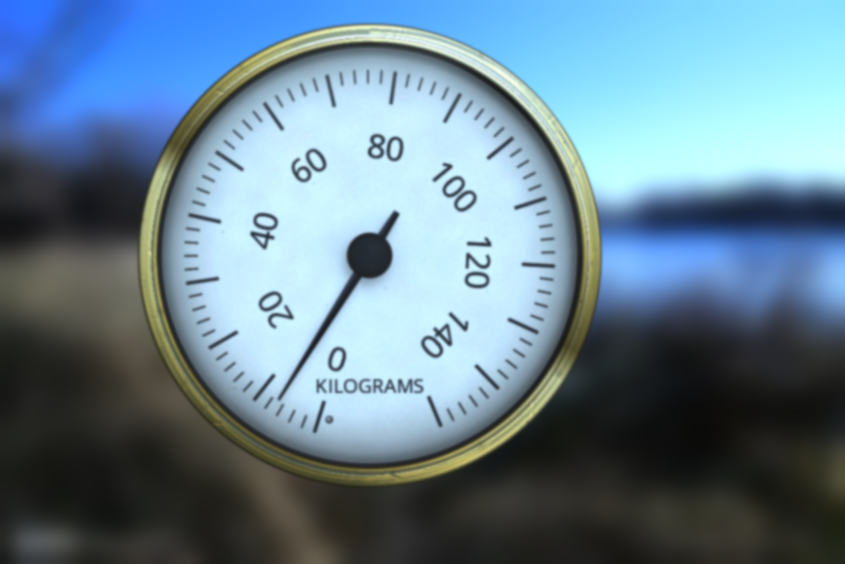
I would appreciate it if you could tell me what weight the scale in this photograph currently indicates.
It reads 7 kg
